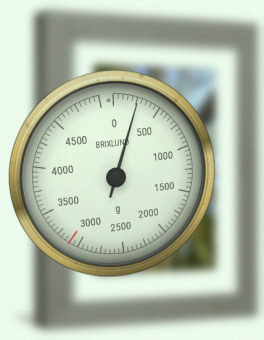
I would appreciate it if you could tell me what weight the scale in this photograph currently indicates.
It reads 250 g
